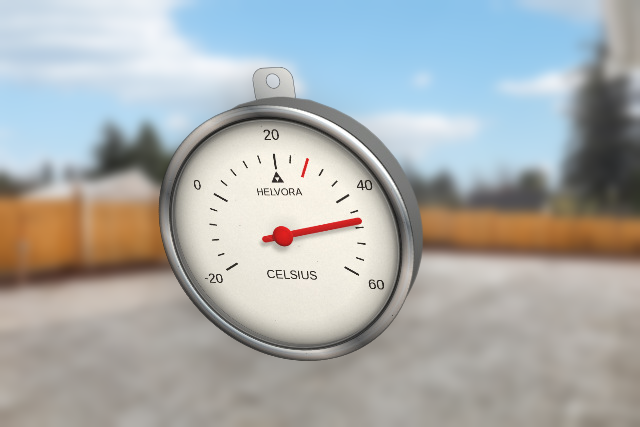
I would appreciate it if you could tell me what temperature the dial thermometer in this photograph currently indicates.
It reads 46 °C
